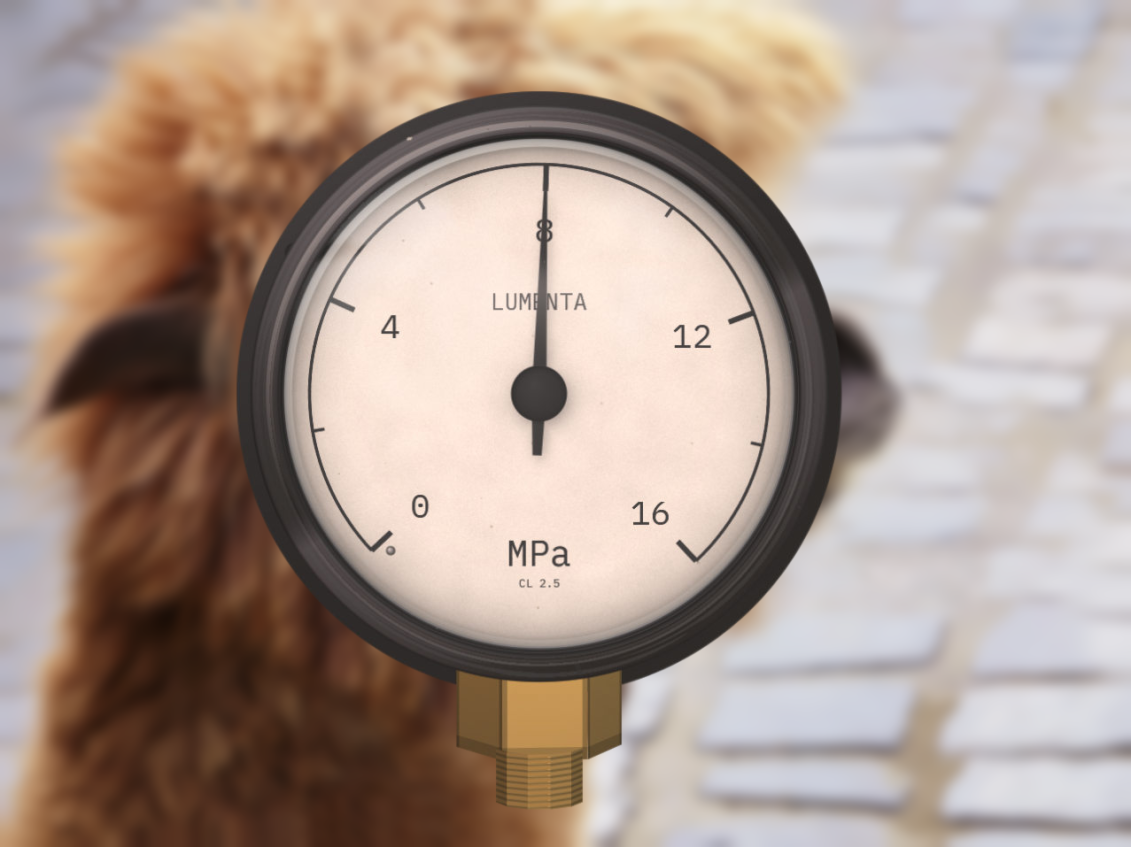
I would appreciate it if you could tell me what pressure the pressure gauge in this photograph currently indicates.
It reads 8 MPa
